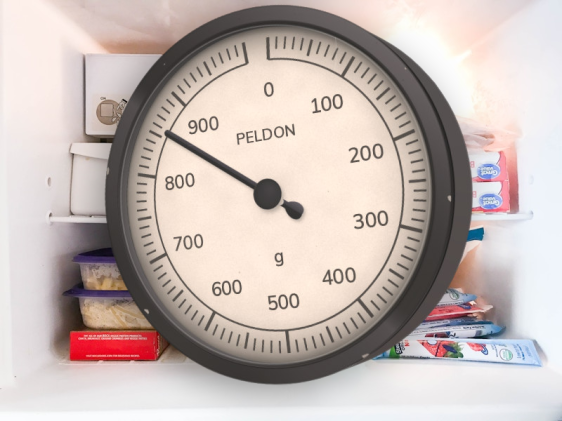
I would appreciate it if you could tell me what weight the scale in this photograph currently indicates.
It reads 860 g
